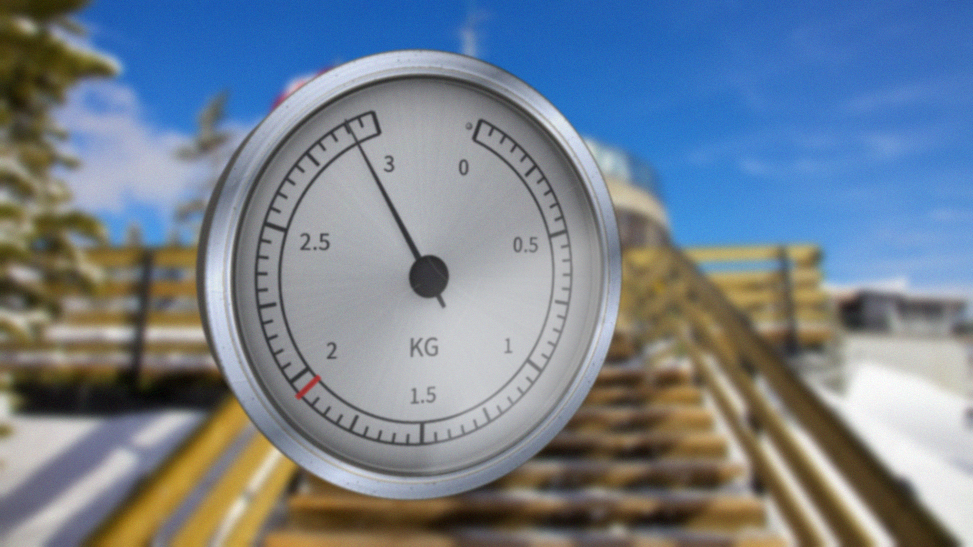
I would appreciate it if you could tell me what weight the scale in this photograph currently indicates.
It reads 2.9 kg
